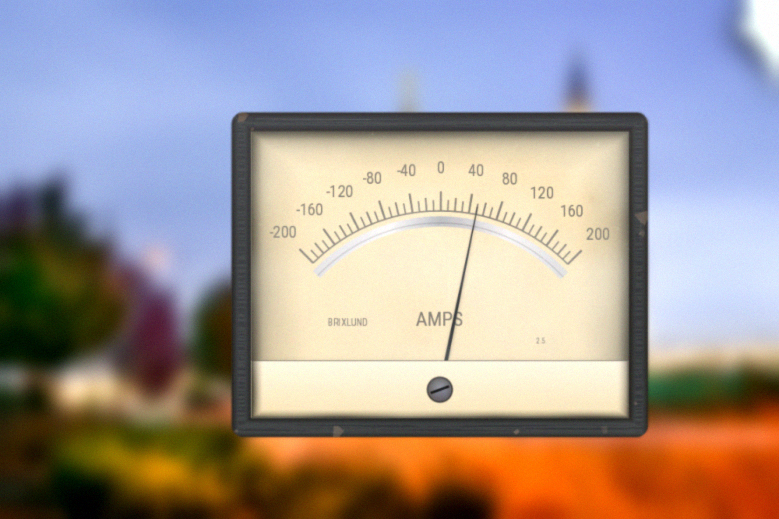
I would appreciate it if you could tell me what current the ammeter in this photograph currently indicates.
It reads 50 A
